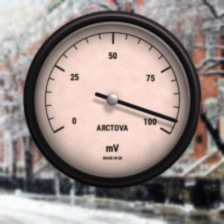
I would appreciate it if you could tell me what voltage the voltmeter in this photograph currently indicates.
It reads 95 mV
